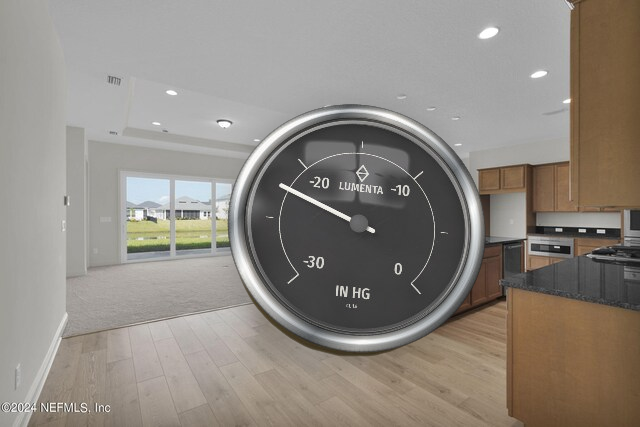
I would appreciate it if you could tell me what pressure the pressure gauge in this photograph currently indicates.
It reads -22.5 inHg
